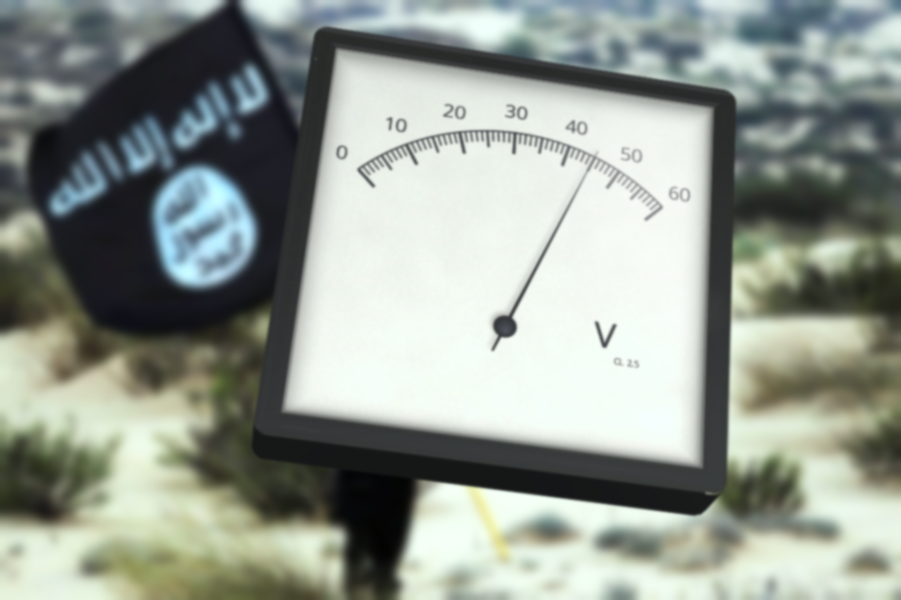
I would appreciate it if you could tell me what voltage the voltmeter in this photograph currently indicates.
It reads 45 V
